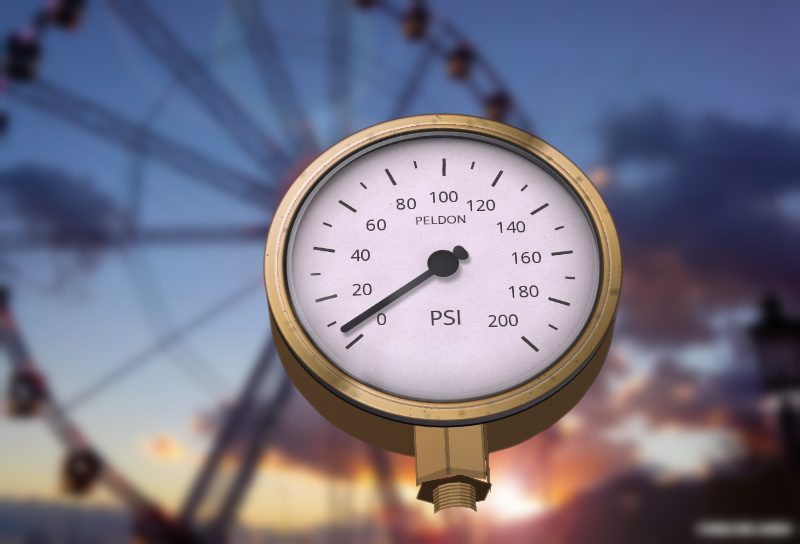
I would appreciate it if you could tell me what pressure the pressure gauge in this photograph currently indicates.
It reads 5 psi
